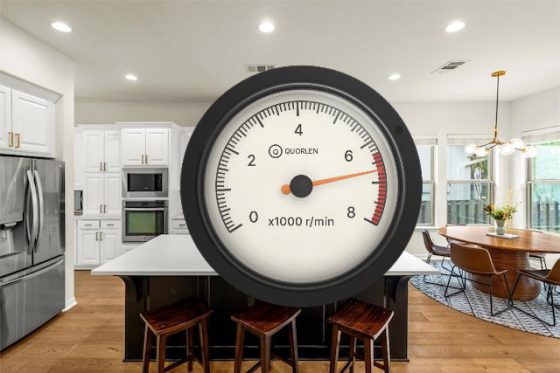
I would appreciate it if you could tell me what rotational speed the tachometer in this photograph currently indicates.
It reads 6700 rpm
